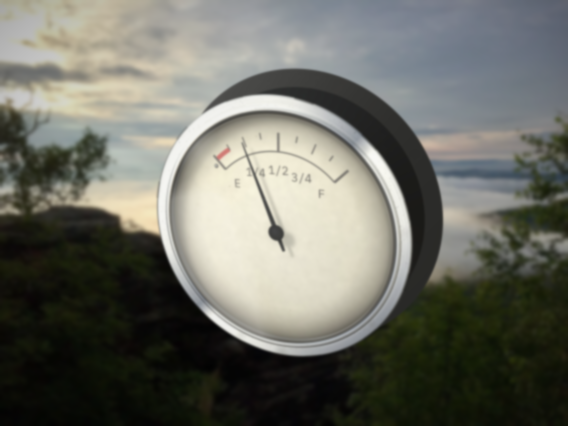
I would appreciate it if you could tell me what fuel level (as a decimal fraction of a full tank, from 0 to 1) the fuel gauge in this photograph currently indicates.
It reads 0.25
